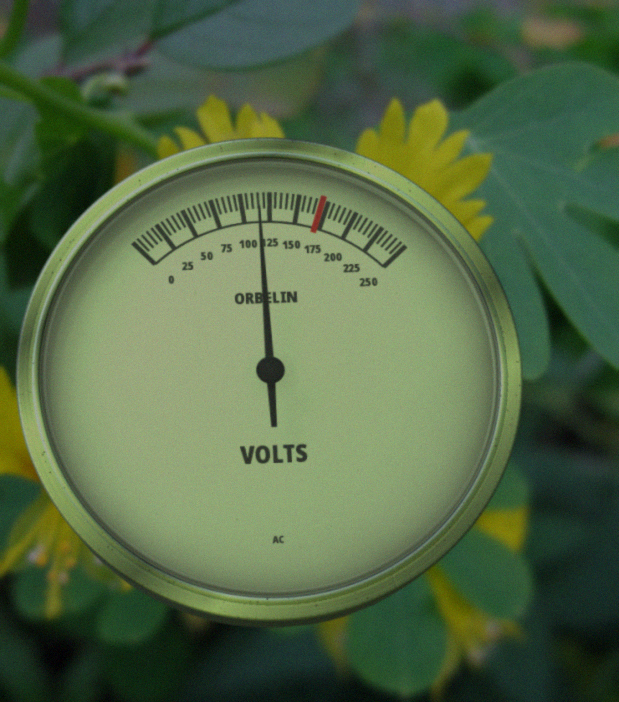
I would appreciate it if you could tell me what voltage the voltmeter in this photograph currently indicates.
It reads 115 V
